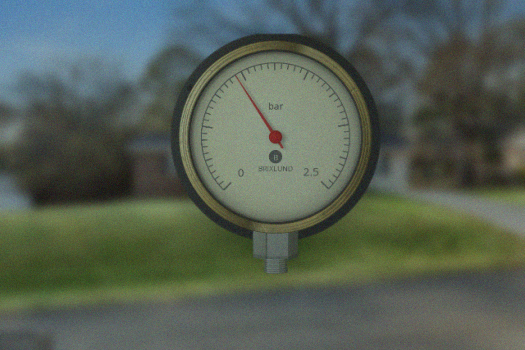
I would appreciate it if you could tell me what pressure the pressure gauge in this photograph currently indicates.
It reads 0.95 bar
